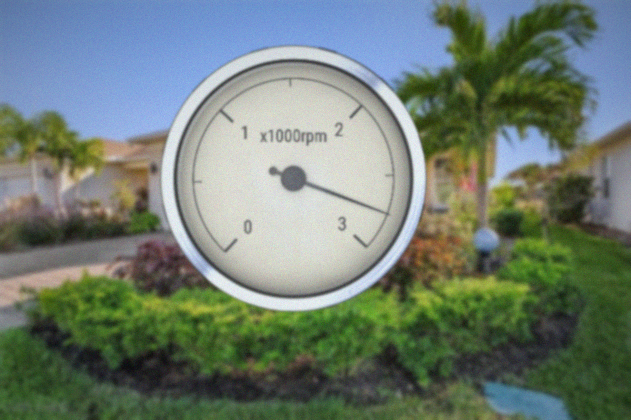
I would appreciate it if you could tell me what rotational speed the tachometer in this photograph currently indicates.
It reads 2750 rpm
